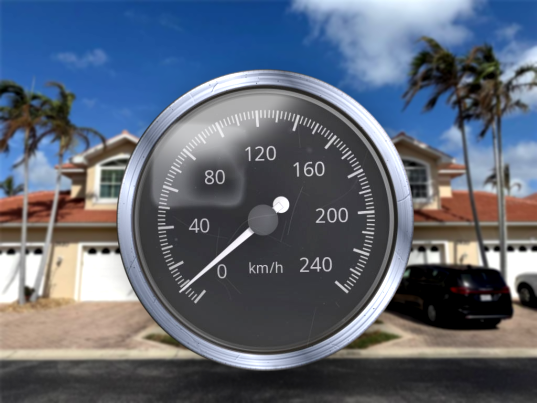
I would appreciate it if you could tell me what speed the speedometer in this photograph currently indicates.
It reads 8 km/h
